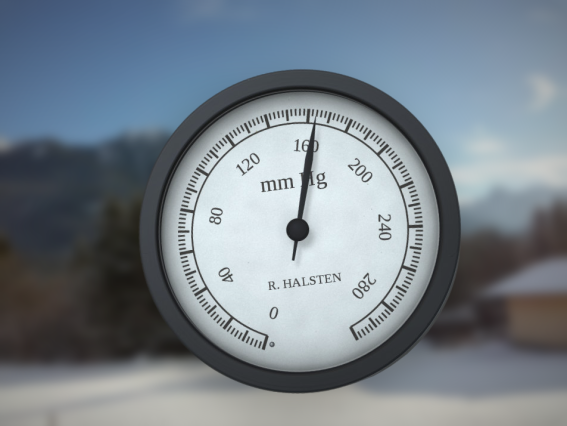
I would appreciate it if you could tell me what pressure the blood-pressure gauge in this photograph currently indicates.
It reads 164 mmHg
